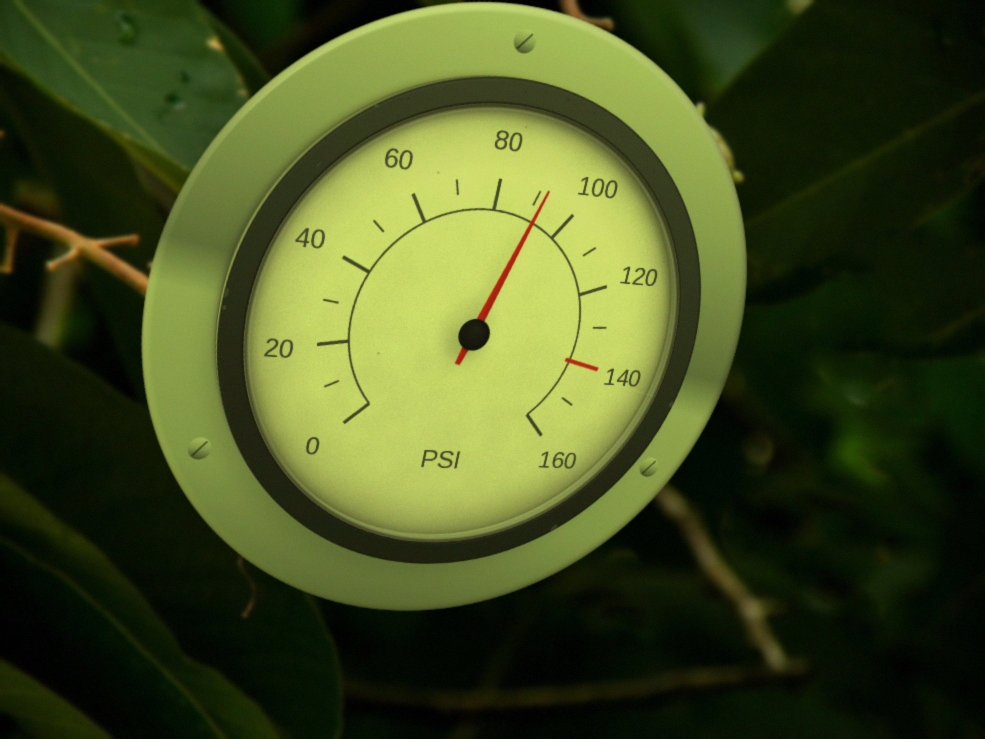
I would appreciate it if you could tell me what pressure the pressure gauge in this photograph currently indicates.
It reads 90 psi
